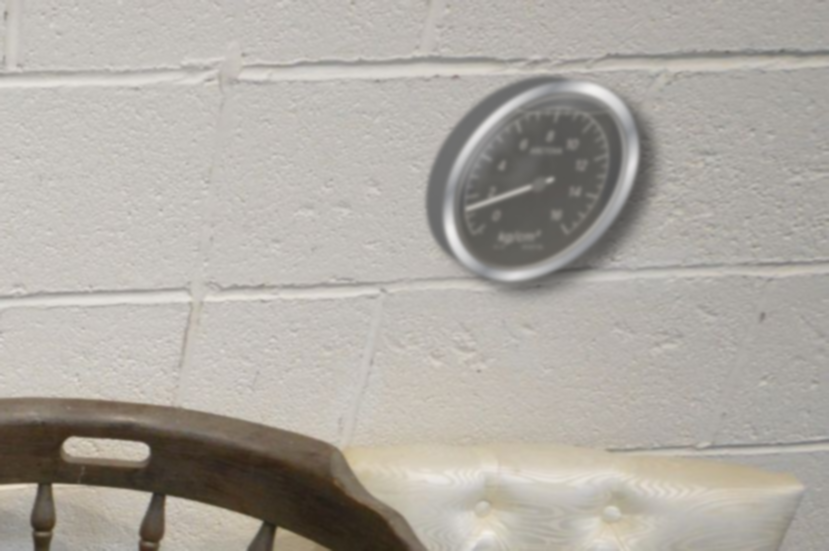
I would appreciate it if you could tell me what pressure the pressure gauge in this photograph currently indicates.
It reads 1.5 kg/cm²
